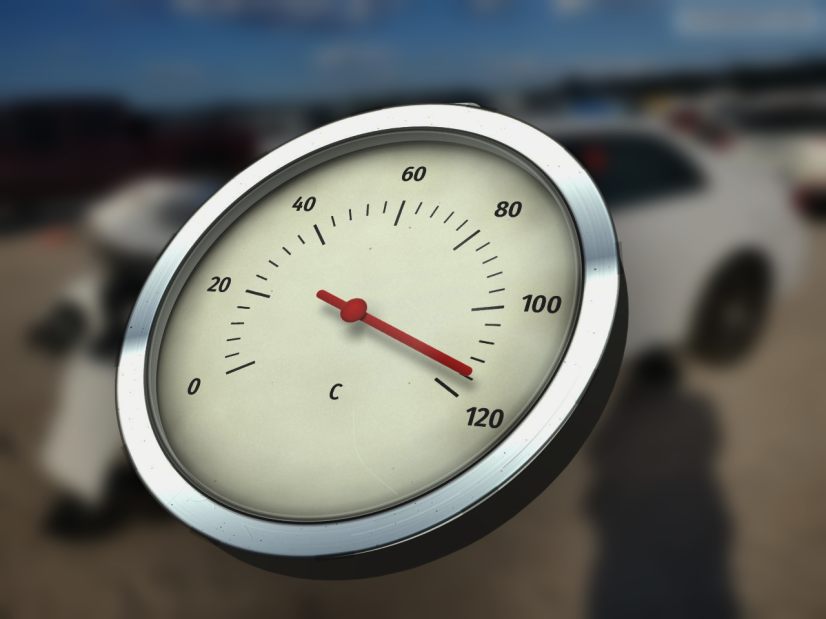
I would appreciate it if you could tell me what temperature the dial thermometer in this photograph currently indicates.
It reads 116 °C
